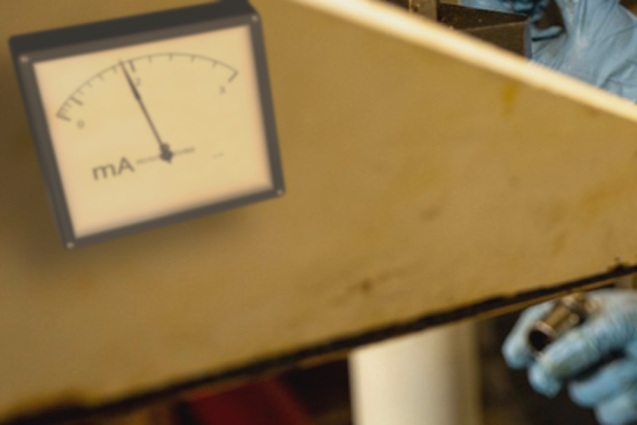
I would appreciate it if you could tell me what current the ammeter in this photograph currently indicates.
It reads 1.9 mA
